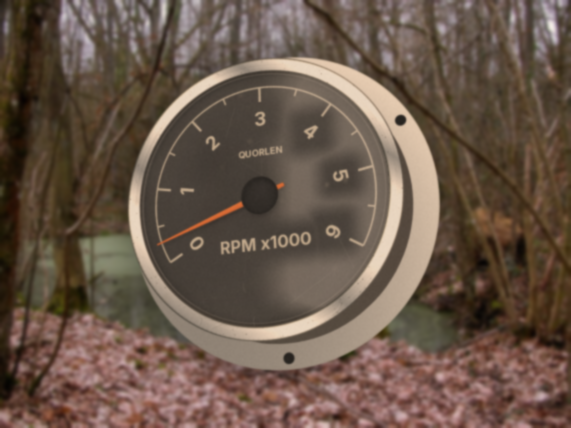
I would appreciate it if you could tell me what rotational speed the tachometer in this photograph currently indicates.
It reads 250 rpm
